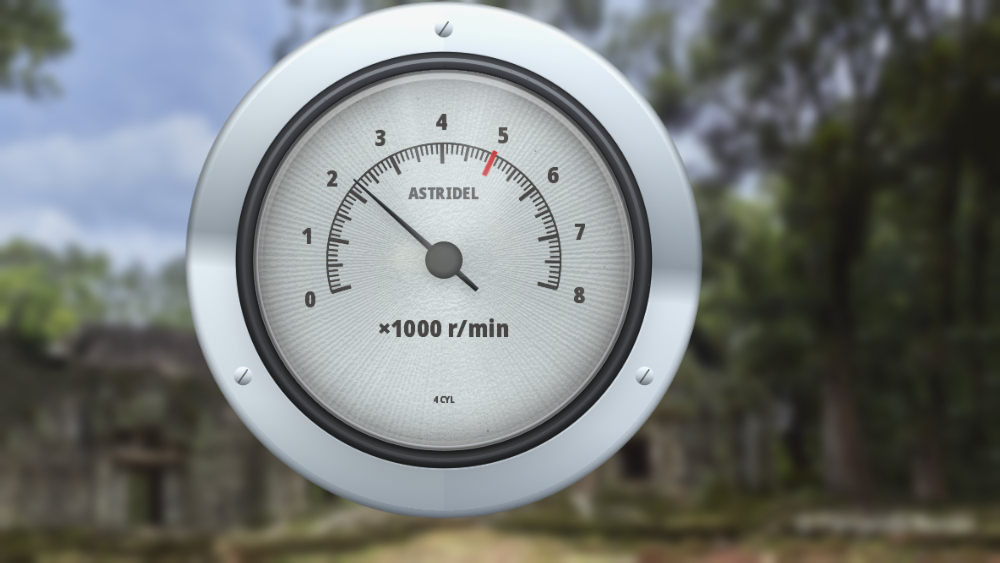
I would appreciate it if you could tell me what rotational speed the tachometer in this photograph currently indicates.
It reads 2200 rpm
